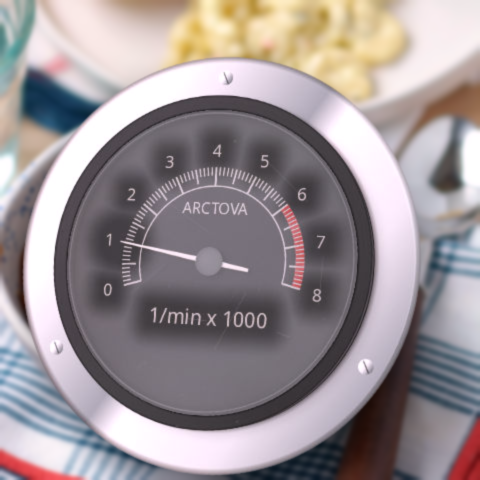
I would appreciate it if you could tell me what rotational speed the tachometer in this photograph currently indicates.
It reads 1000 rpm
